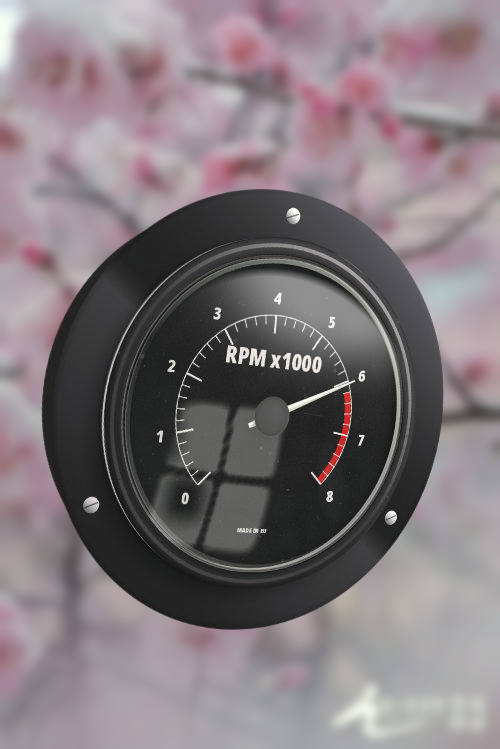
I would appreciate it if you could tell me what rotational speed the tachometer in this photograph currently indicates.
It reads 6000 rpm
